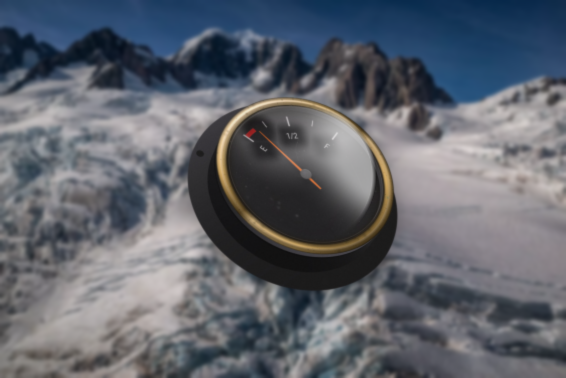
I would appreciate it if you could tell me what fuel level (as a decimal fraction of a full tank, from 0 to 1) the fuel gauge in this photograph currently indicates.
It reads 0.125
